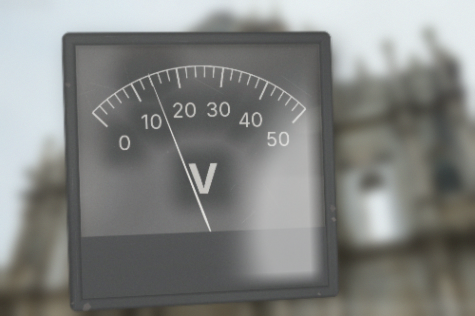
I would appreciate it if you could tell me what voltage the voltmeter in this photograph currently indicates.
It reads 14 V
